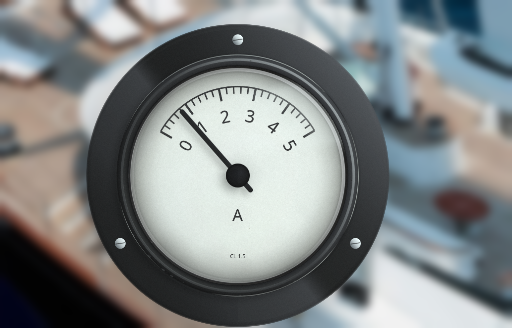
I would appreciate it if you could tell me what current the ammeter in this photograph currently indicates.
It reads 0.8 A
